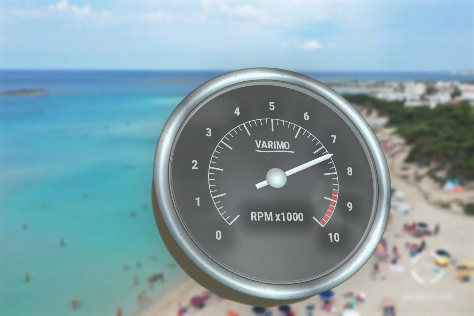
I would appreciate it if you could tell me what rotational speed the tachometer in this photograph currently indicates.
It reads 7400 rpm
